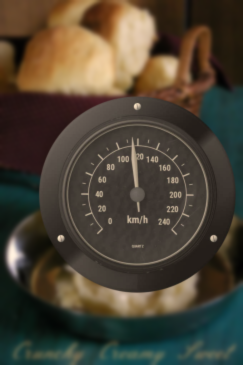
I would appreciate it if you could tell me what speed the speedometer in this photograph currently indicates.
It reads 115 km/h
